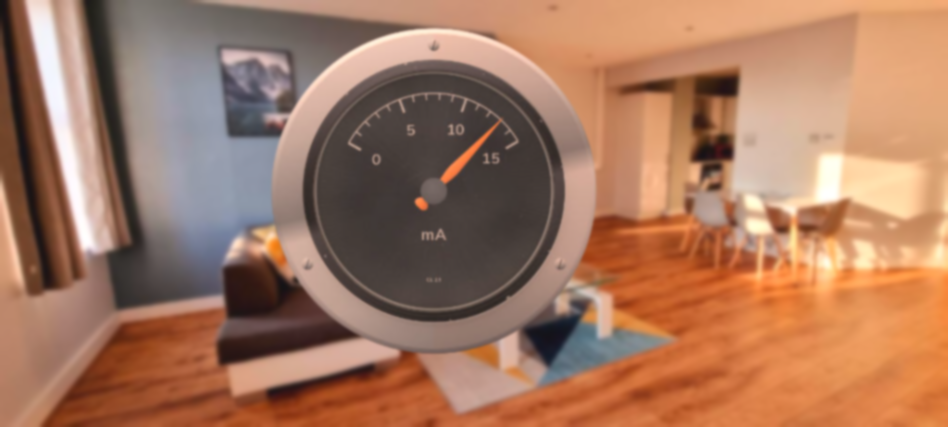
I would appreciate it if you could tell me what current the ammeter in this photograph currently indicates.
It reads 13 mA
